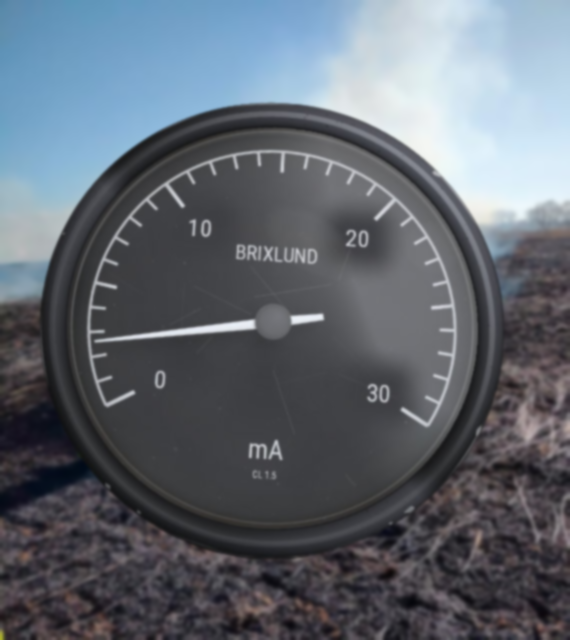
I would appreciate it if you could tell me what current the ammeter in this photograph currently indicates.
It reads 2.5 mA
